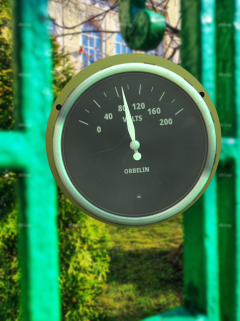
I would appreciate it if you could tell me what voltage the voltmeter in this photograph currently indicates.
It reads 90 V
